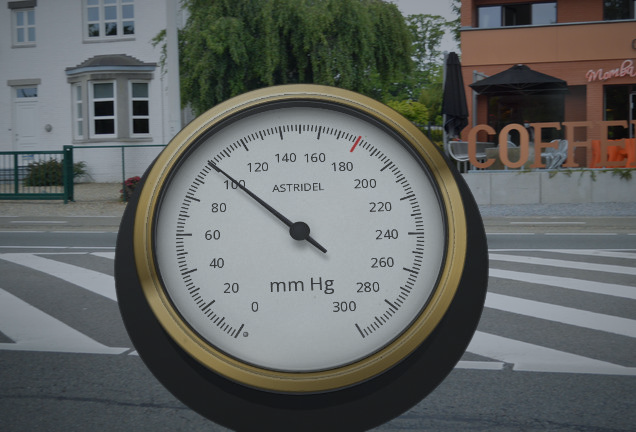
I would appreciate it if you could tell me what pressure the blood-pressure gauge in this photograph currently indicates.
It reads 100 mmHg
